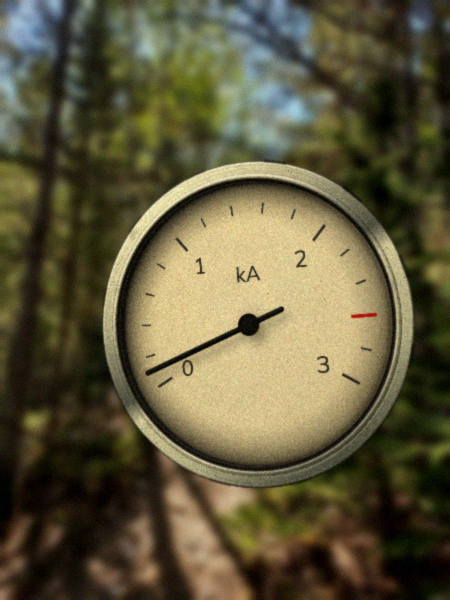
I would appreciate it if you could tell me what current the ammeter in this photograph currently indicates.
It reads 0.1 kA
